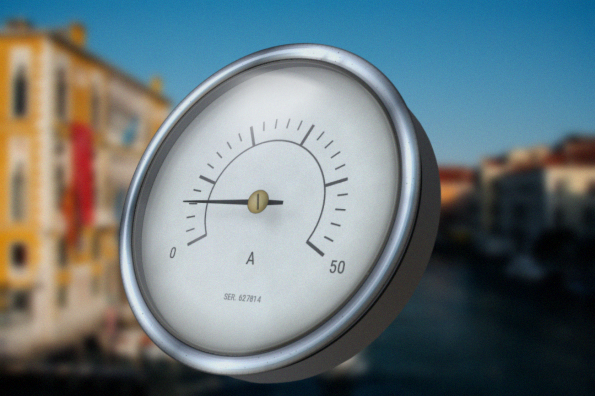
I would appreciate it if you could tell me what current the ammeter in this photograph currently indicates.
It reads 6 A
